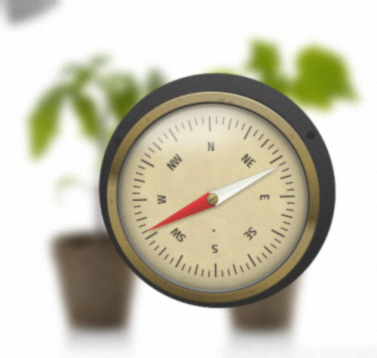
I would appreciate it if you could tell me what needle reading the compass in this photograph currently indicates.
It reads 245 °
